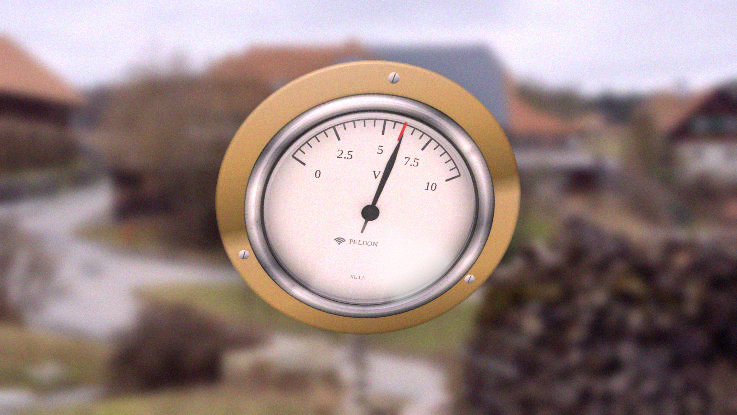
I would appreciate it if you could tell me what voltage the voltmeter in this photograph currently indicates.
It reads 6 V
